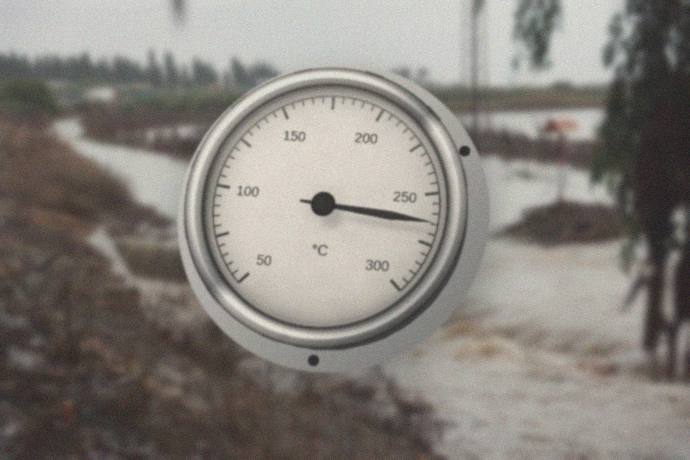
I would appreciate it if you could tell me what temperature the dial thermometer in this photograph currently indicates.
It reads 265 °C
